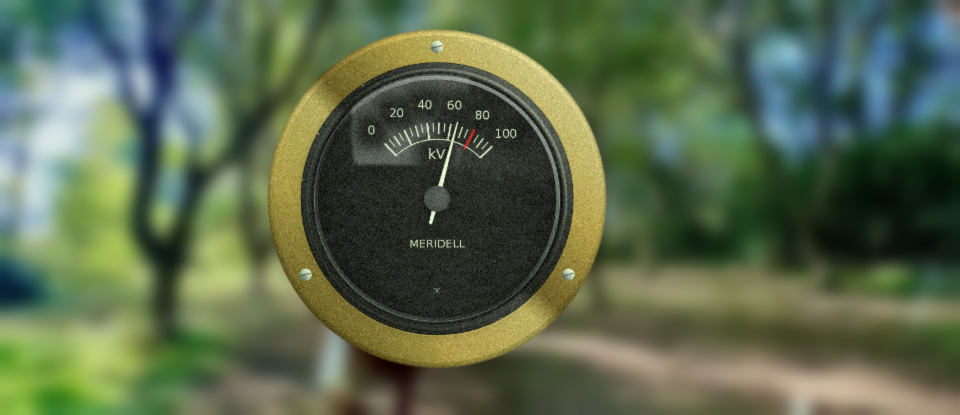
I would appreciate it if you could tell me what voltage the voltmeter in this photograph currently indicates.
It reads 65 kV
